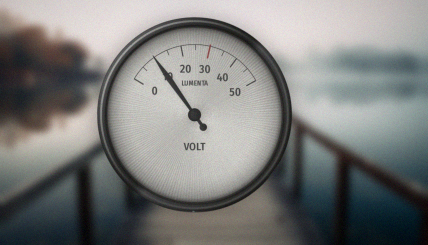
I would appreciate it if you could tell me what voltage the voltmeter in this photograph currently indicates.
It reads 10 V
